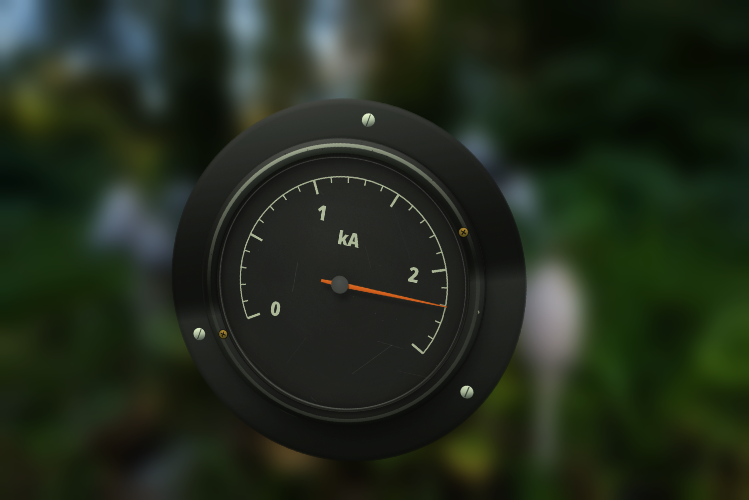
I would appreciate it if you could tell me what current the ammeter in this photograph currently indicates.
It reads 2.2 kA
